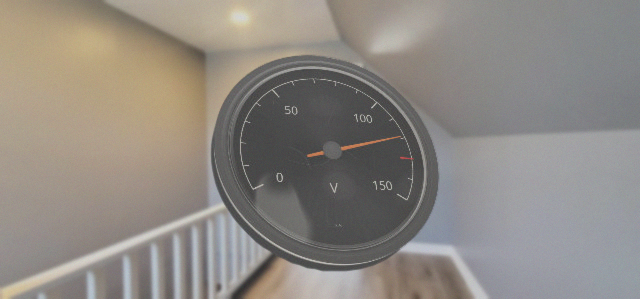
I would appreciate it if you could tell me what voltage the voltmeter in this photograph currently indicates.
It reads 120 V
